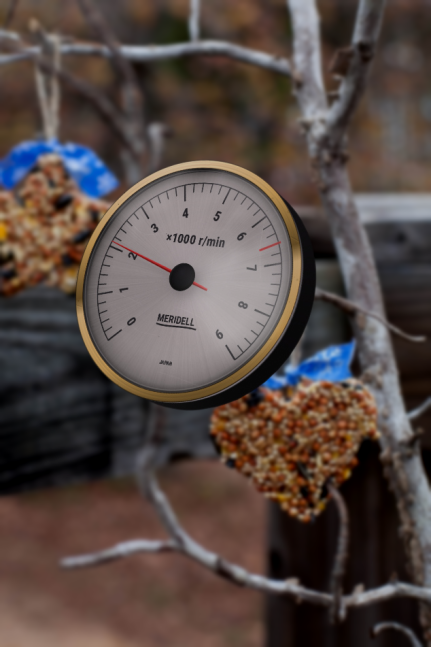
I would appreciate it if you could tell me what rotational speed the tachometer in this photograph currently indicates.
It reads 2100 rpm
